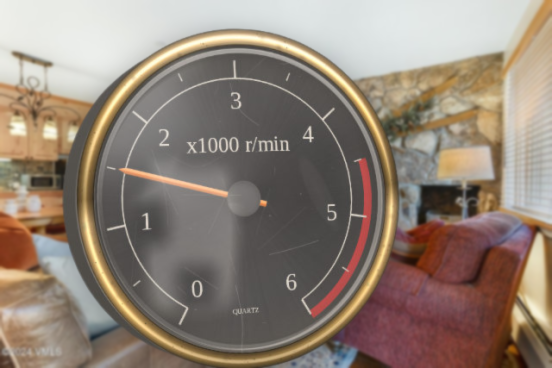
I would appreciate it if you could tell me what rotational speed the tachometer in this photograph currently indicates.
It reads 1500 rpm
